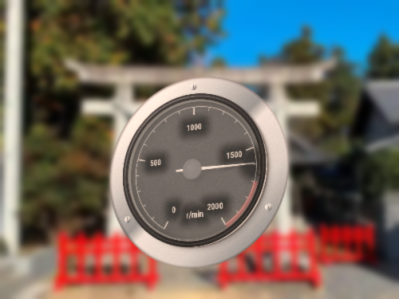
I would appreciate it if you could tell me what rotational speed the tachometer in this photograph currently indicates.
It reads 1600 rpm
